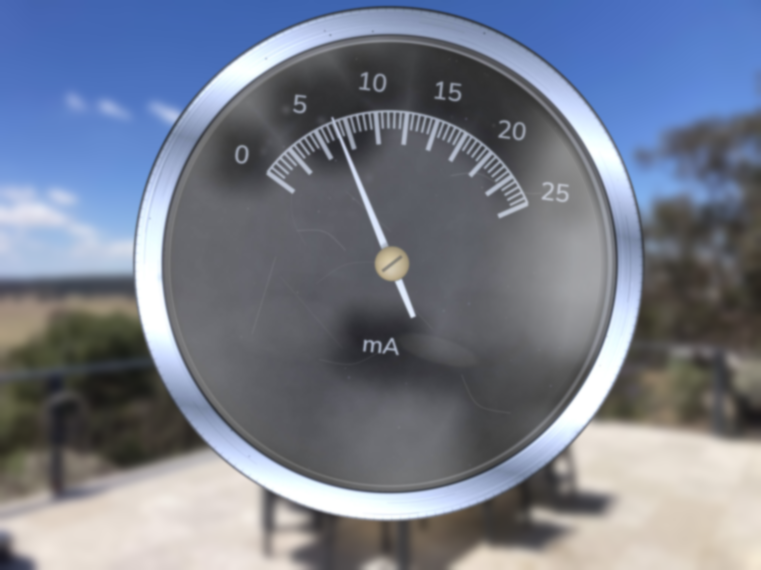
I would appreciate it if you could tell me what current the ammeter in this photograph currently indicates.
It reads 6.5 mA
